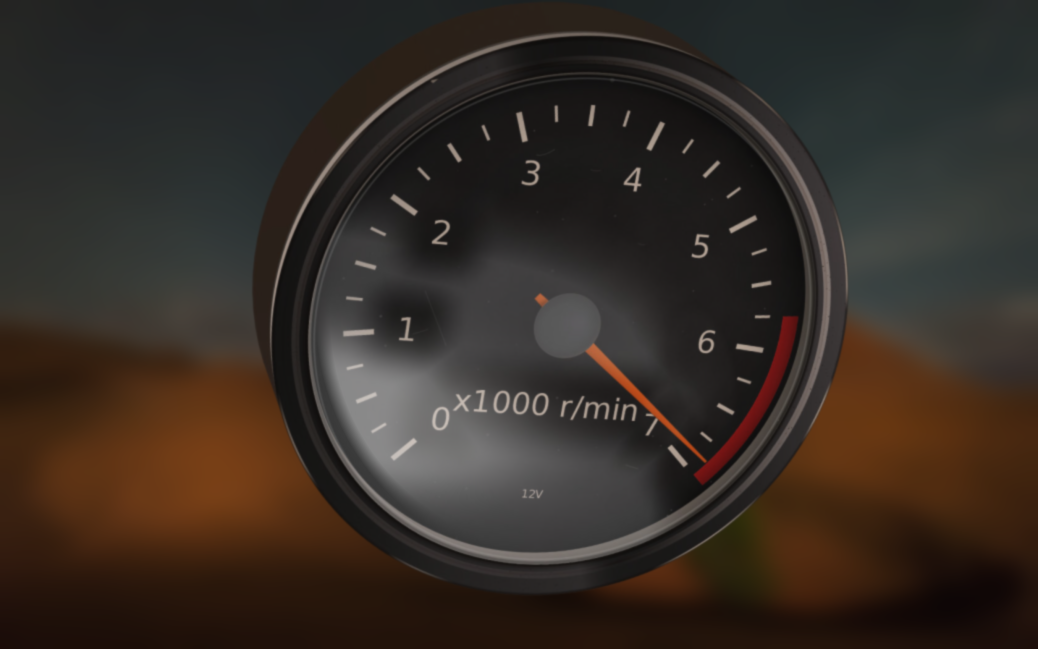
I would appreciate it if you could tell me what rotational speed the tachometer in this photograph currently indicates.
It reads 6875 rpm
